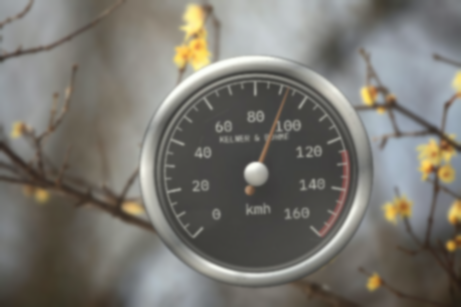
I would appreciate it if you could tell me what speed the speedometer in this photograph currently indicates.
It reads 92.5 km/h
